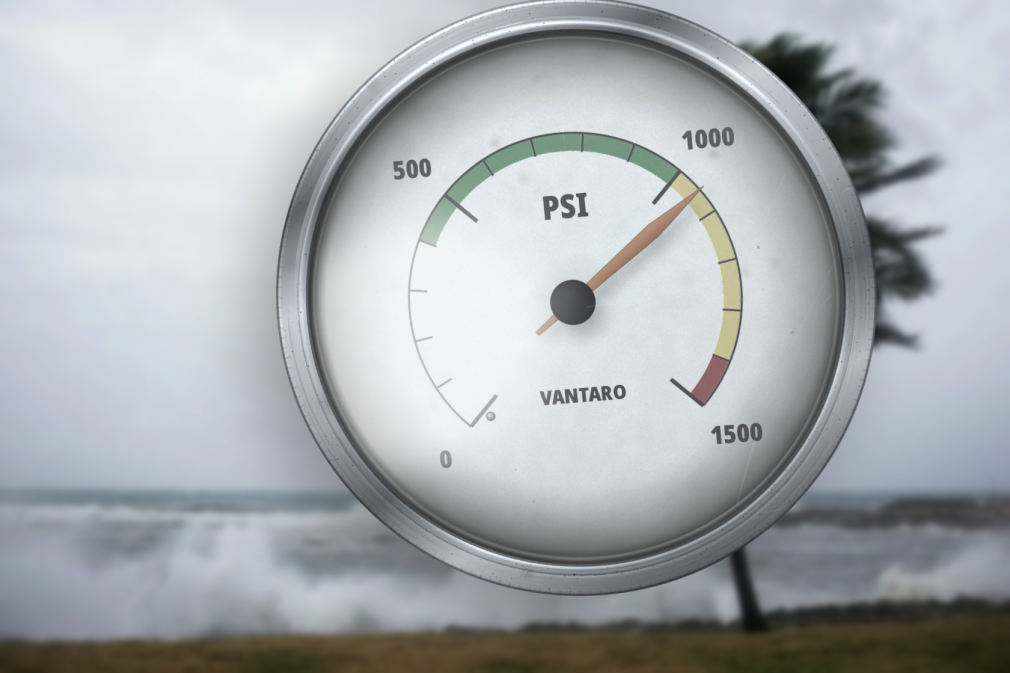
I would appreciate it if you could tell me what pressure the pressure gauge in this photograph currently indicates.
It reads 1050 psi
